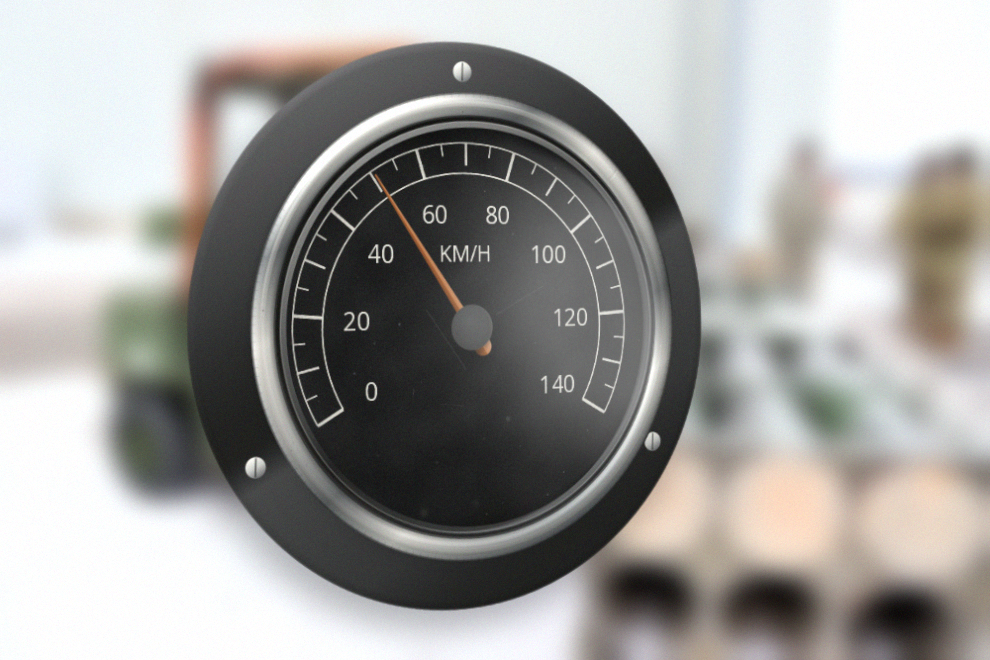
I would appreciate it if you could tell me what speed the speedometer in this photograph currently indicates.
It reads 50 km/h
